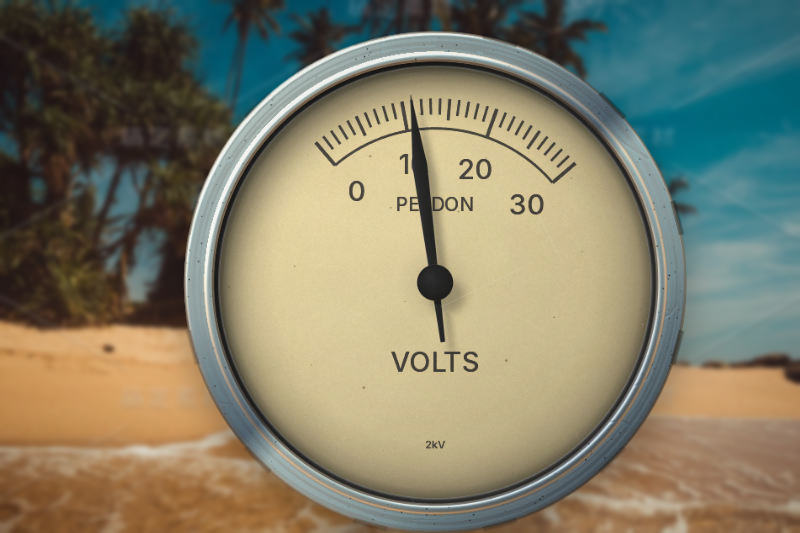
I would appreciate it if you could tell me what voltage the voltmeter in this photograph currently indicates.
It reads 11 V
